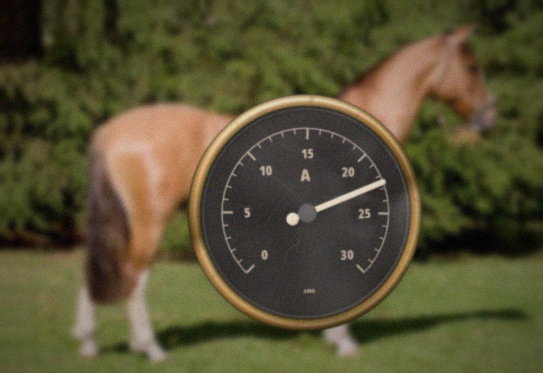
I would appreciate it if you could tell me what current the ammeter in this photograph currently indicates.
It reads 22.5 A
